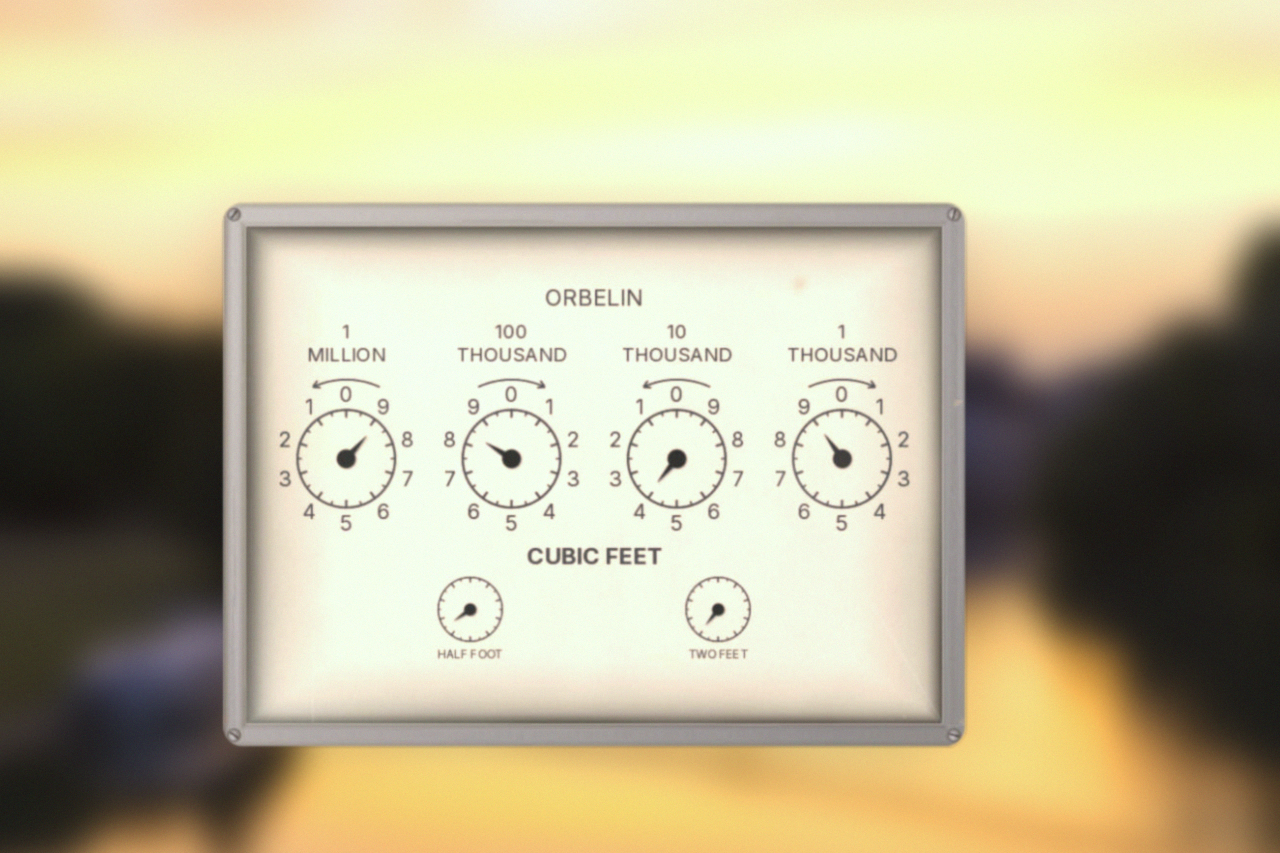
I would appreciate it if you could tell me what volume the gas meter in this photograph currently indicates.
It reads 883900 ft³
